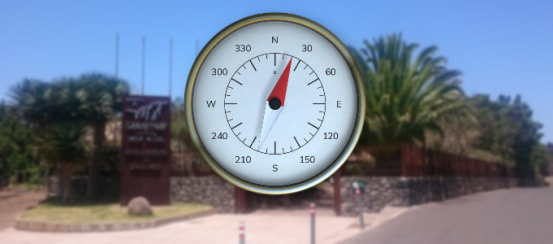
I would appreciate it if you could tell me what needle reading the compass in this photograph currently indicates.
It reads 20 °
